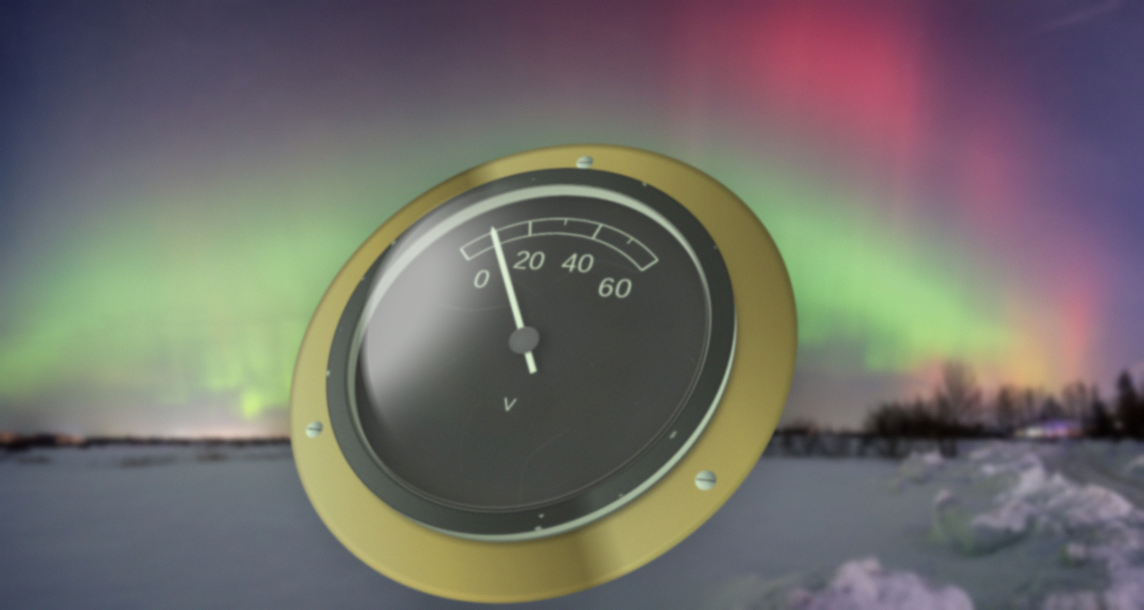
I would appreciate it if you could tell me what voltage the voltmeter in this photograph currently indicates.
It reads 10 V
